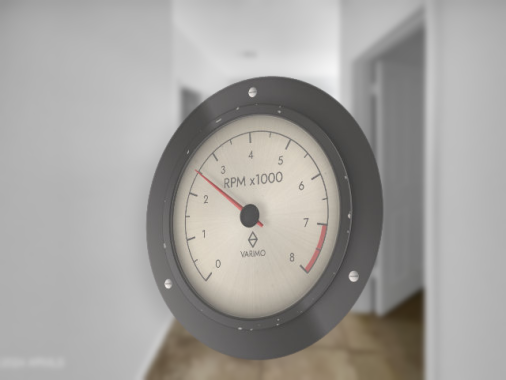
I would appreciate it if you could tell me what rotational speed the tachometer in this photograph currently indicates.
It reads 2500 rpm
